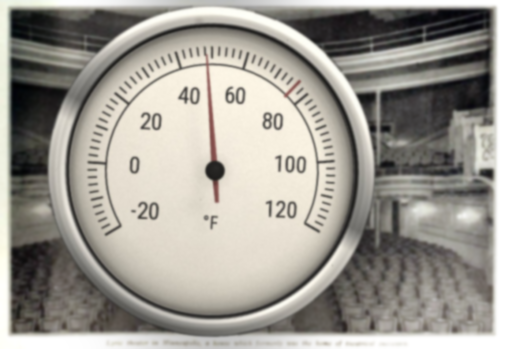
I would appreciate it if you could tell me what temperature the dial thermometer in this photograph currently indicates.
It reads 48 °F
